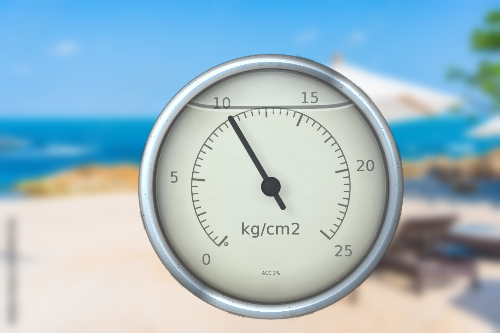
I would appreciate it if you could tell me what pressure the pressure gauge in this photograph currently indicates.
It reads 10 kg/cm²
